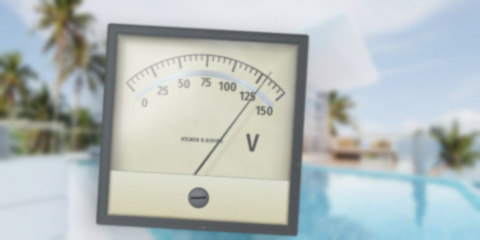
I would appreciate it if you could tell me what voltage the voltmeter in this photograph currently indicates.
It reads 130 V
